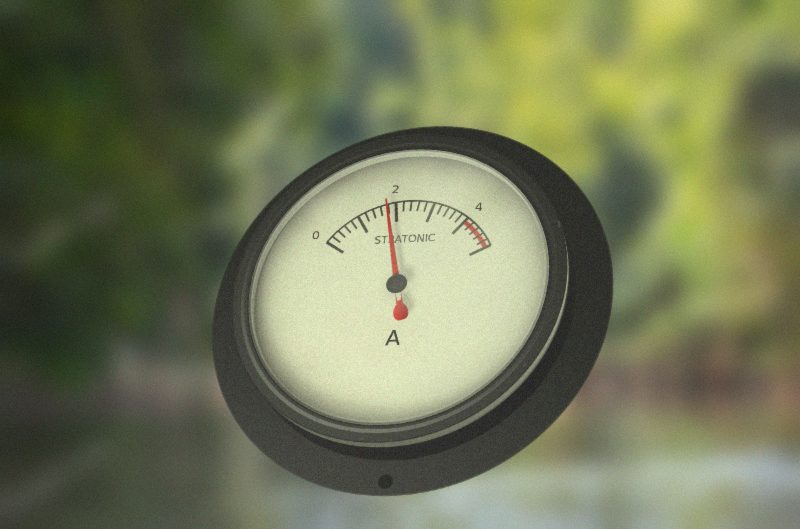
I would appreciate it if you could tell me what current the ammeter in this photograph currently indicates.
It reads 1.8 A
